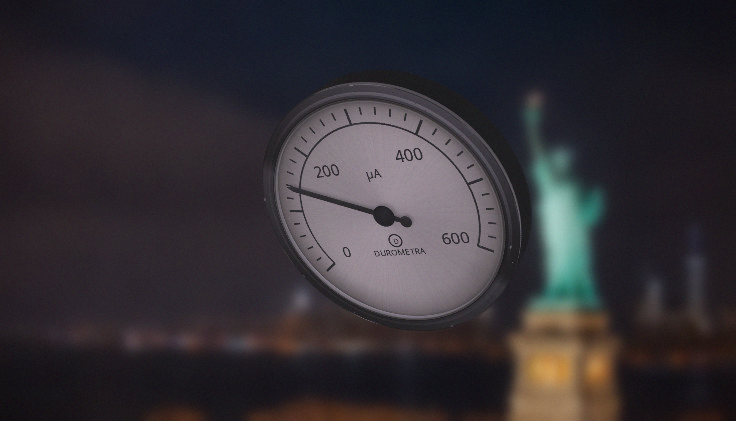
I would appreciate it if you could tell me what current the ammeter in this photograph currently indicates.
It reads 140 µA
